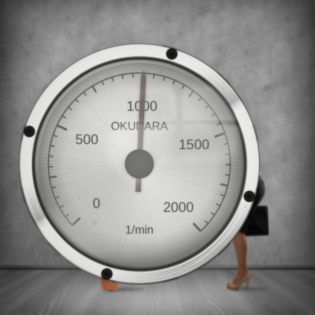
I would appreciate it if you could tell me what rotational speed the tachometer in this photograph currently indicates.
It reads 1000 rpm
